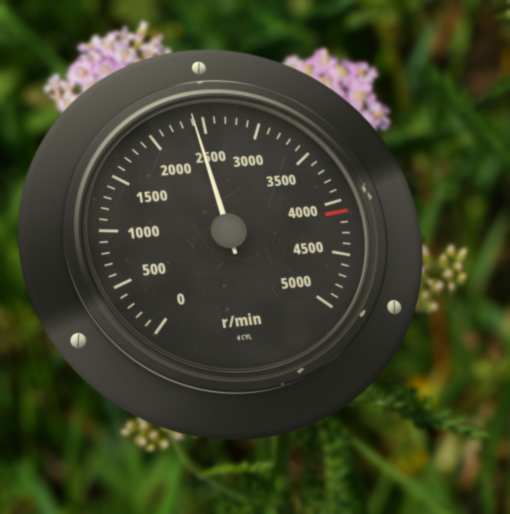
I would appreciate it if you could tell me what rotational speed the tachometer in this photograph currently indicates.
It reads 2400 rpm
